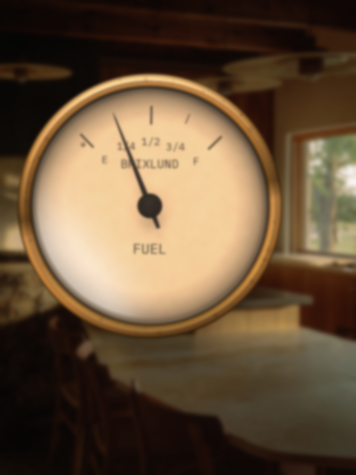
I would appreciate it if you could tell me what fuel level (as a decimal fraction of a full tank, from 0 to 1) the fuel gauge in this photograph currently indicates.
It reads 0.25
